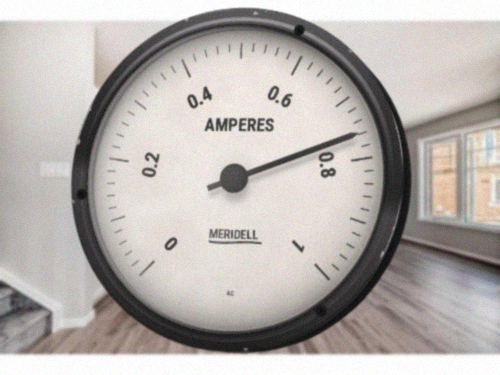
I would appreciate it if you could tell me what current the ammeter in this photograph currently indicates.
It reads 0.76 A
